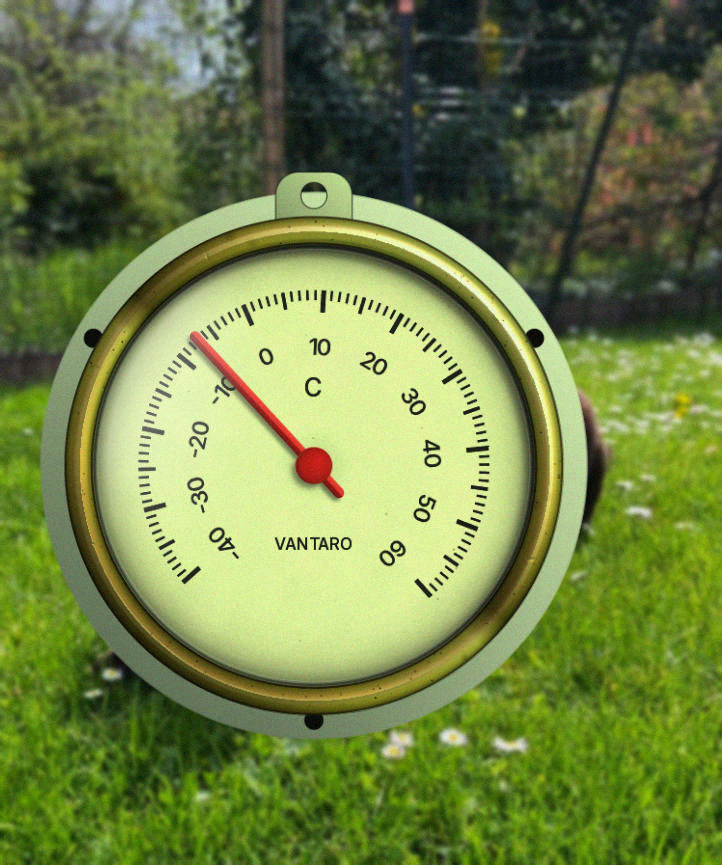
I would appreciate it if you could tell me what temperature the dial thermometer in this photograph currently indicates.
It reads -7 °C
